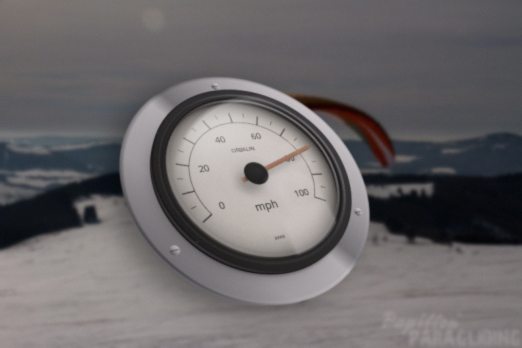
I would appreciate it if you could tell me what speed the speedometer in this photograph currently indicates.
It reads 80 mph
